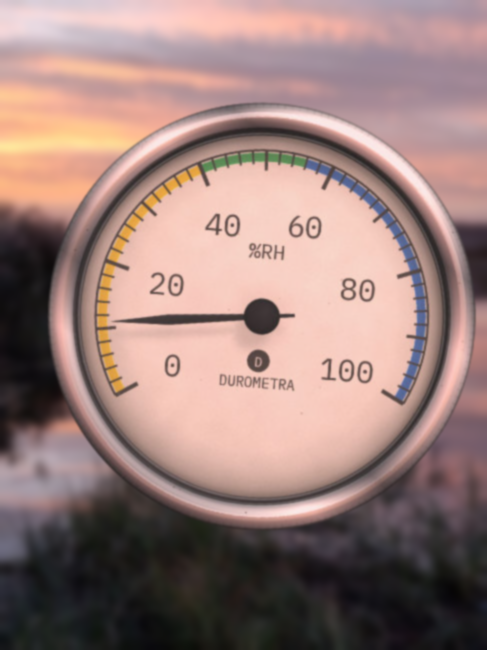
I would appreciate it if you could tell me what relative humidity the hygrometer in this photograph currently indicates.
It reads 11 %
